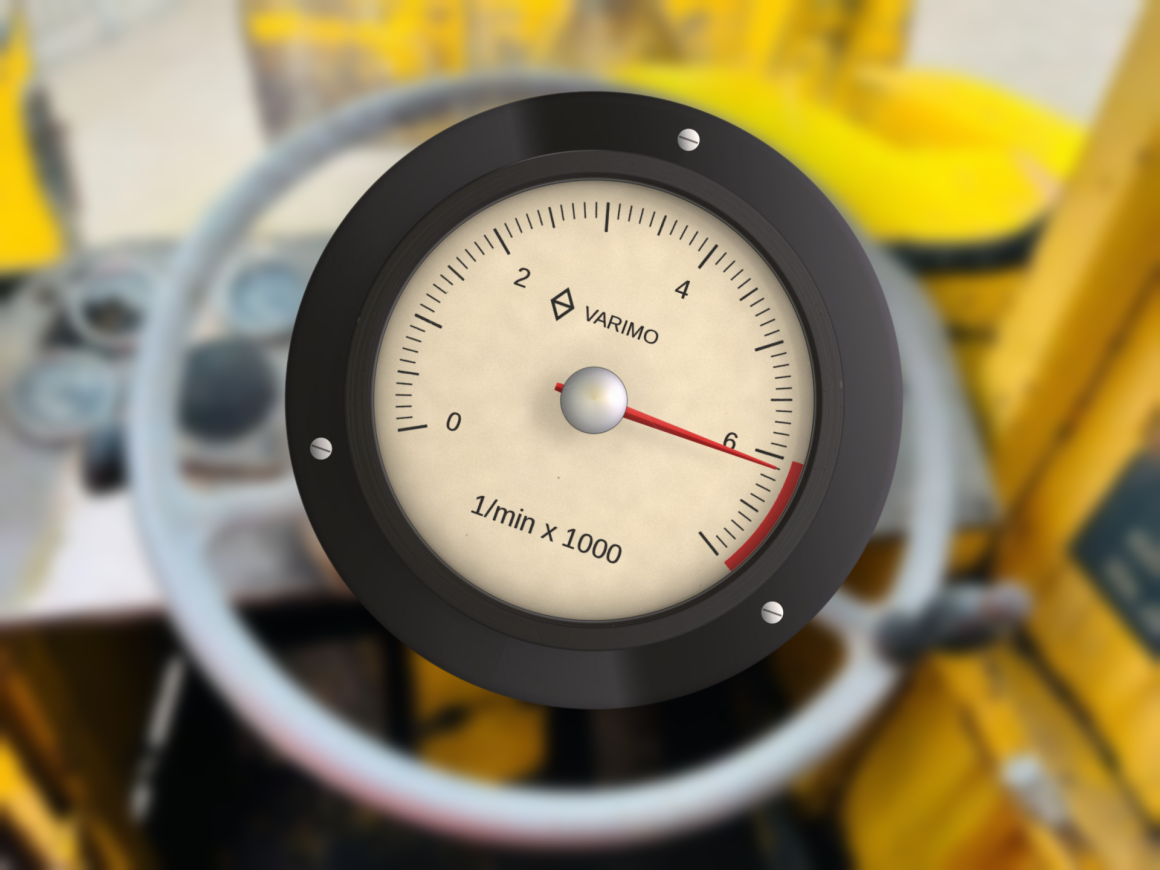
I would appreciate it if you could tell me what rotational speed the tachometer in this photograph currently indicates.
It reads 6100 rpm
